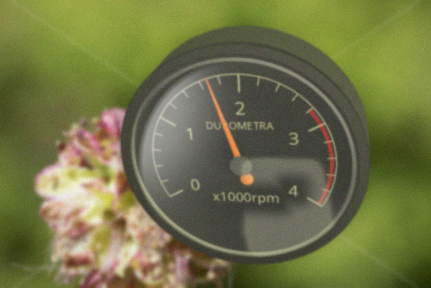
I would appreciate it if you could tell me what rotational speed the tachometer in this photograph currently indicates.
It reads 1700 rpm
